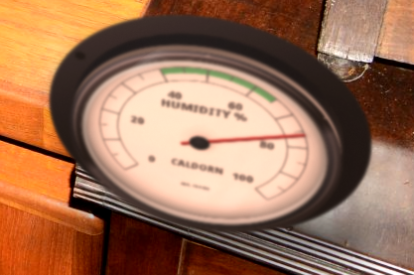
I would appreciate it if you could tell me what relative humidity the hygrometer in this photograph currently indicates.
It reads 75 %
